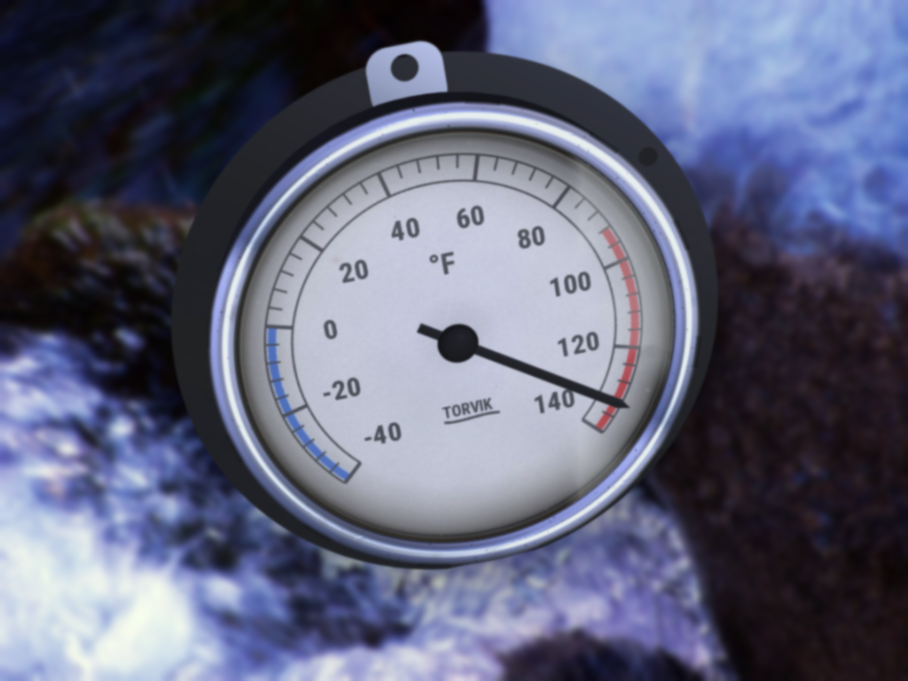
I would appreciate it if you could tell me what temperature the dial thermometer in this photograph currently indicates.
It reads 132 °F
